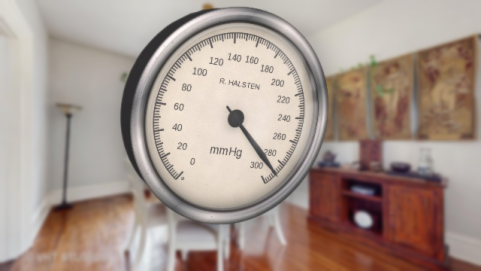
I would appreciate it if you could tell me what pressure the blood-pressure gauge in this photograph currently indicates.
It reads 290 mmHg
